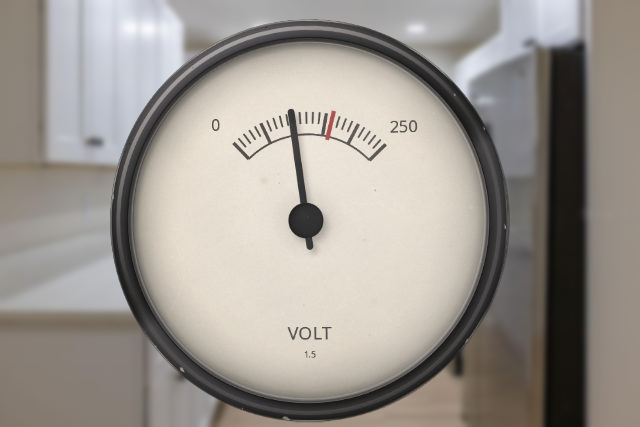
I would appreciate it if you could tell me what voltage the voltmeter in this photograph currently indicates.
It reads 100 V
